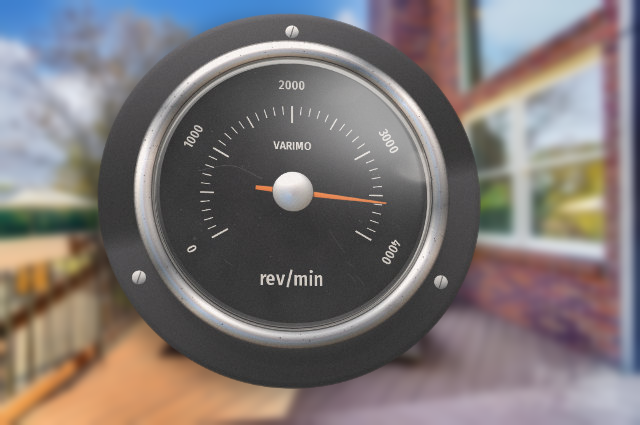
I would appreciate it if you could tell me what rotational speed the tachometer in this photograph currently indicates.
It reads 3600 rpm
